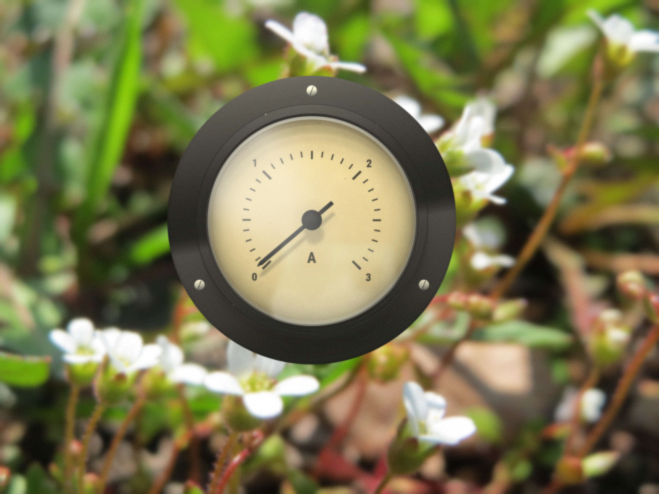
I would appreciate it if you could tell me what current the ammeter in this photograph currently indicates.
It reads 0.05 A
